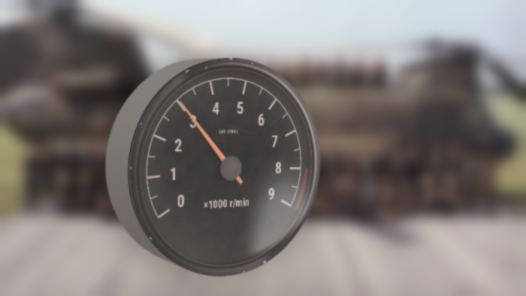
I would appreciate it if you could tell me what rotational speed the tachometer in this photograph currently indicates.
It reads 3000 rpm
